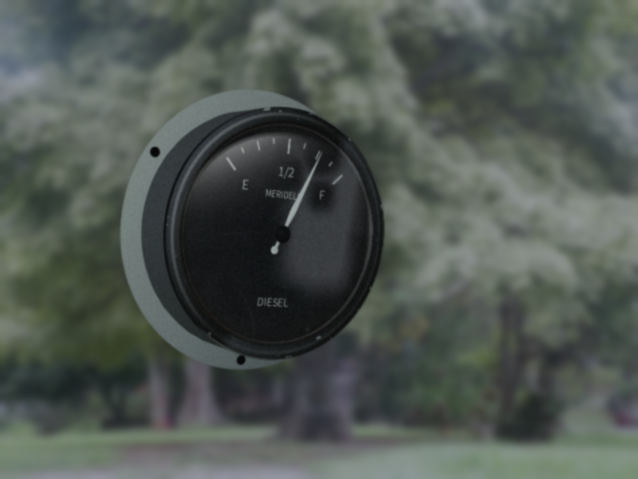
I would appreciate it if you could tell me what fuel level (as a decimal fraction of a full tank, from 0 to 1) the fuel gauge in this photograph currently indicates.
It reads 0.75
